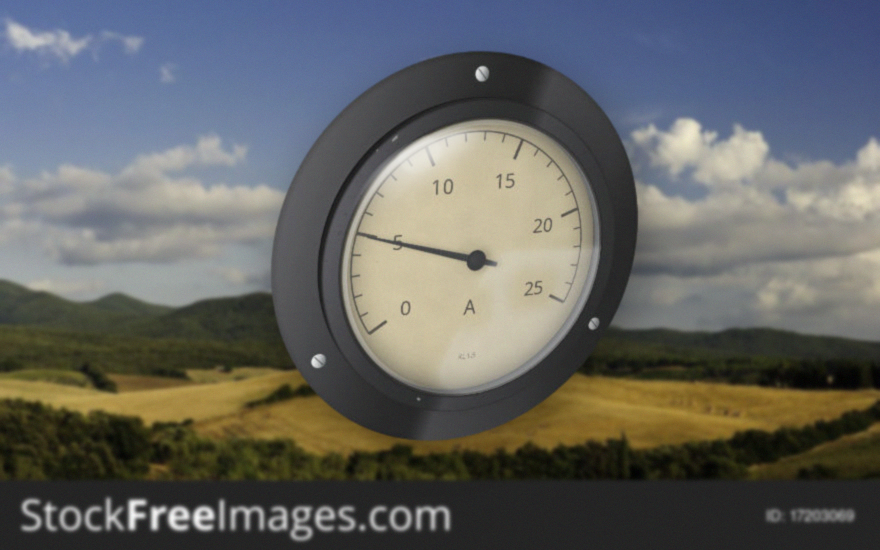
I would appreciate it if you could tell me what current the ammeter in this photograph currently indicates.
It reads 5 A
